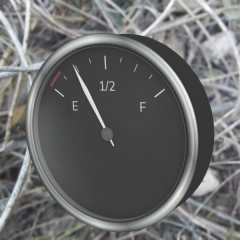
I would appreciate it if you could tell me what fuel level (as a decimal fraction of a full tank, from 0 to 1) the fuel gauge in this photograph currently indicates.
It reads 0.25
